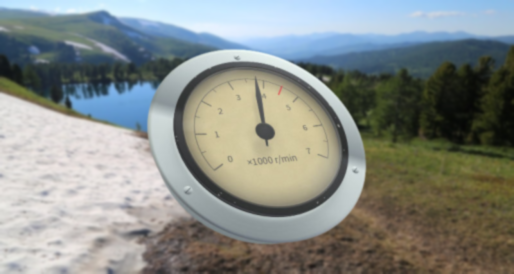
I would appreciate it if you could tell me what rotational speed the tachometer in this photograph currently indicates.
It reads 3750 rpm
